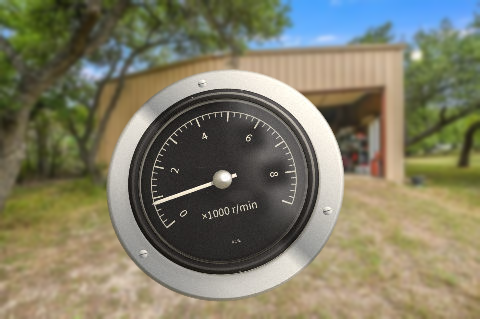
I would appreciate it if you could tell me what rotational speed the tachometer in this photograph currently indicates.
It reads 800 rpm
